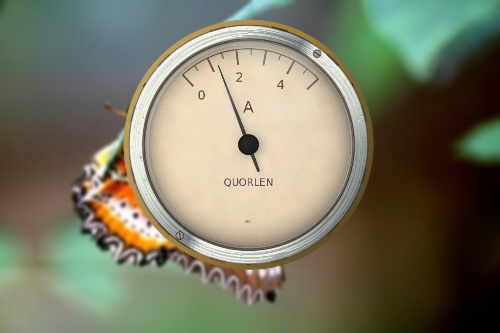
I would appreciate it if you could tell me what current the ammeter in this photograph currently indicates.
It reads 1.25 A
